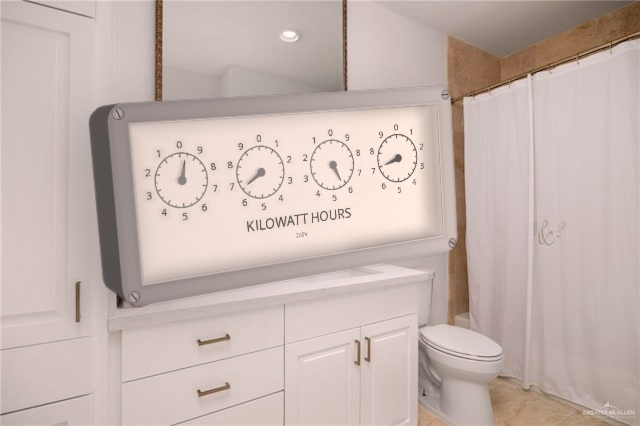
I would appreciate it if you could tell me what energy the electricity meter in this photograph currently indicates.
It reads 9657 kWh
